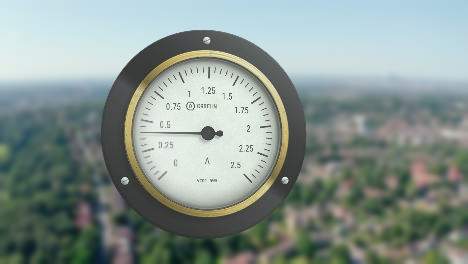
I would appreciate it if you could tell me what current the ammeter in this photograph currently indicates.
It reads 0.4 A
